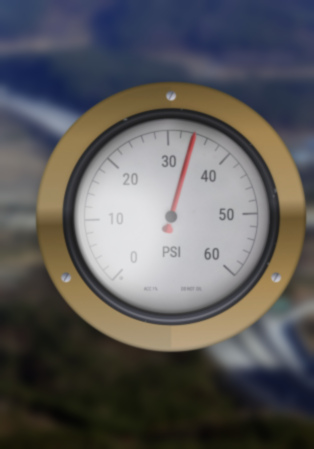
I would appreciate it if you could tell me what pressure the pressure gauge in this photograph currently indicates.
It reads 34 psi
